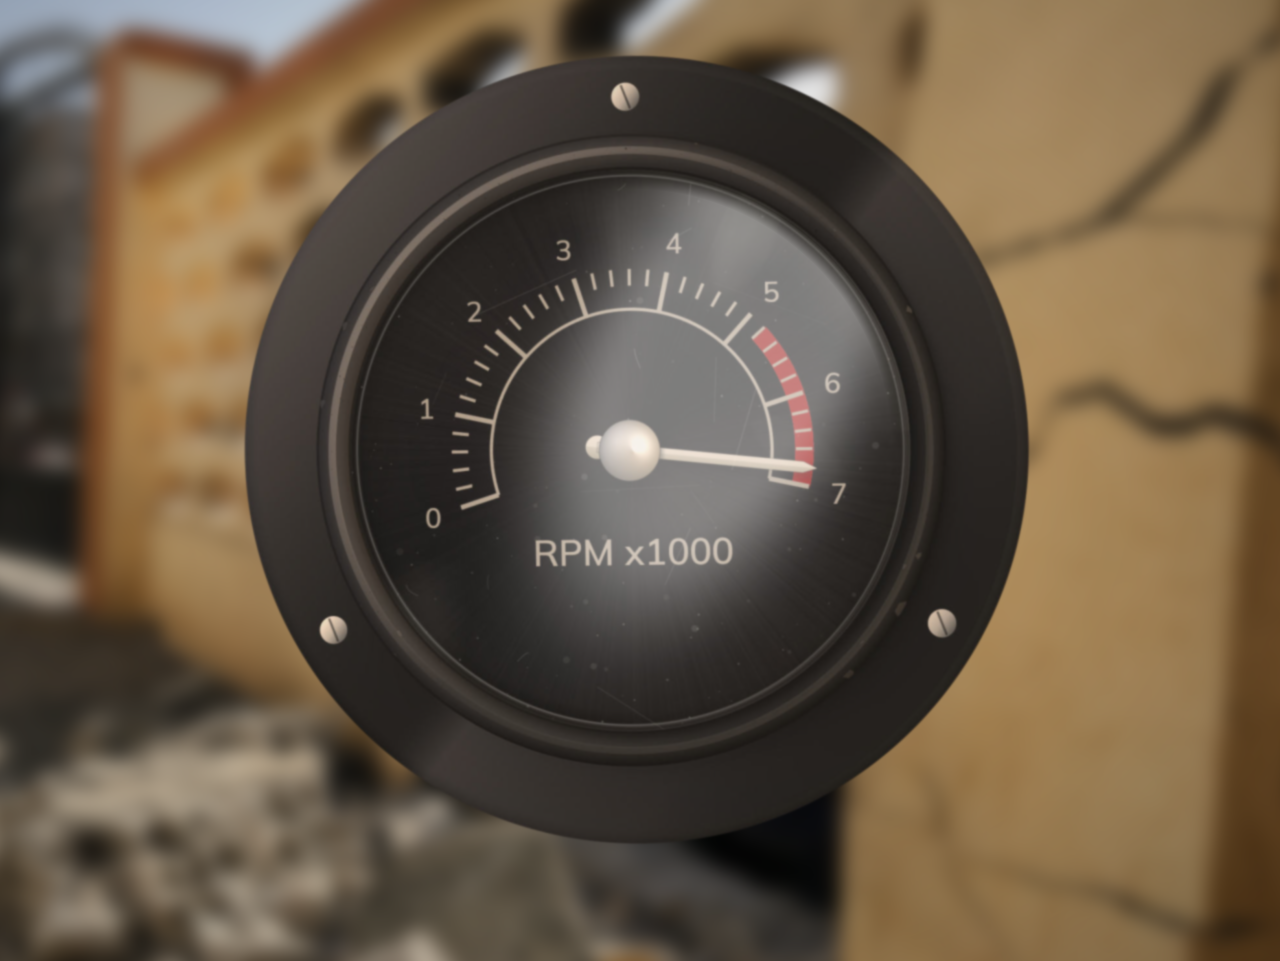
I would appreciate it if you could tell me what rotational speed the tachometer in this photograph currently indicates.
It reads 6800 rpm
